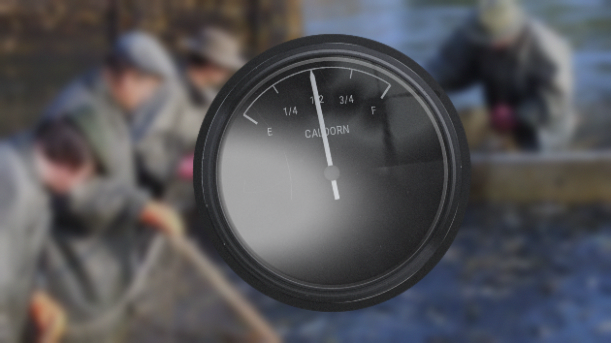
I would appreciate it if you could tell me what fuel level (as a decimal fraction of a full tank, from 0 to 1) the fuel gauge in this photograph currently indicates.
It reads 0.5
